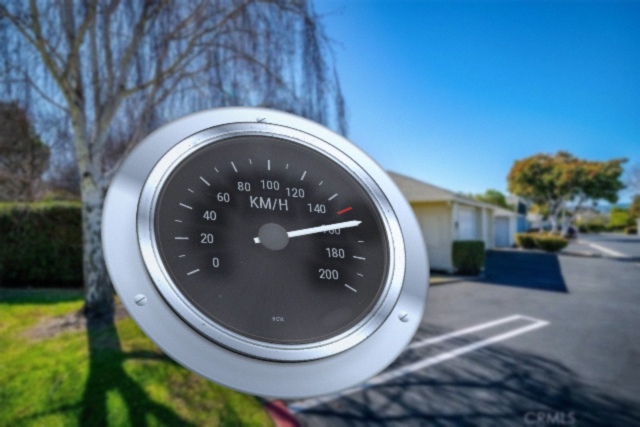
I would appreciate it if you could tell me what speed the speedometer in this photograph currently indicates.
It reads 160 km/h
